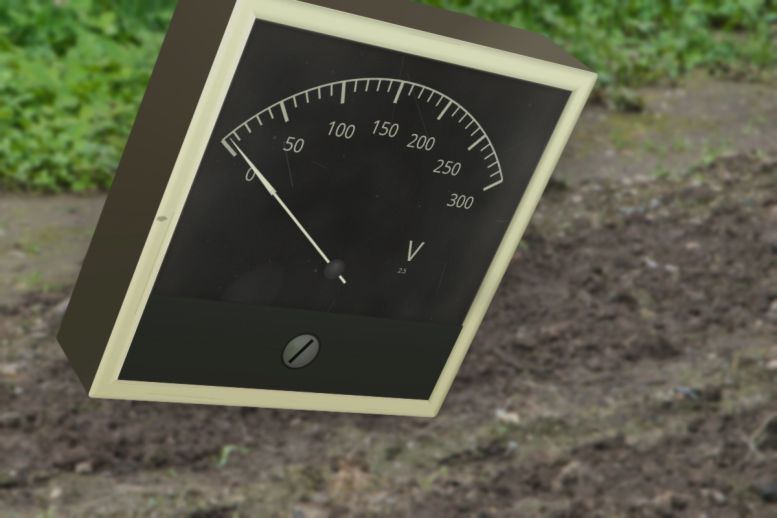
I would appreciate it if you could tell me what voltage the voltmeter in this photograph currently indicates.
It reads 5 V
